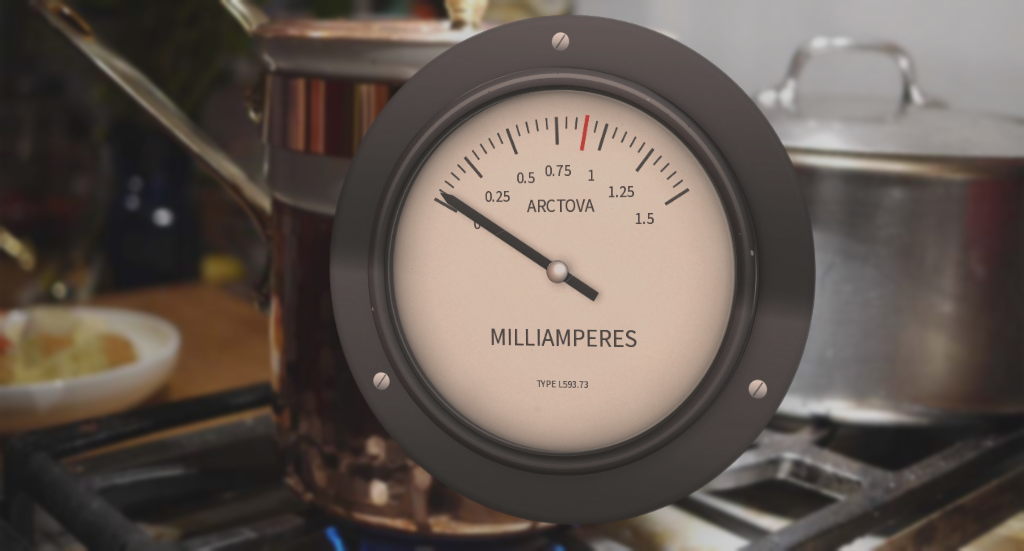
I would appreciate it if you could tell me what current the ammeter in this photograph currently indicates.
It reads 0.05 mA
